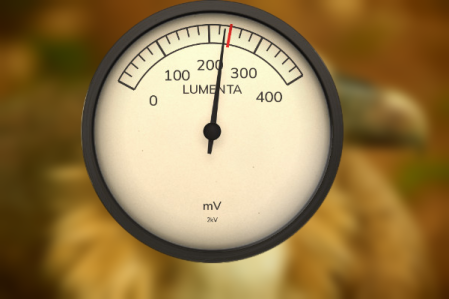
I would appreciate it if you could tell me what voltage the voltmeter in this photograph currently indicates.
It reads 230 mV
